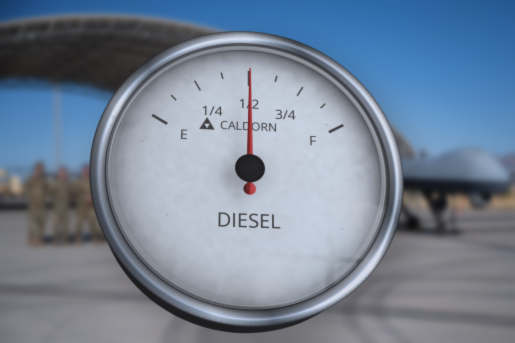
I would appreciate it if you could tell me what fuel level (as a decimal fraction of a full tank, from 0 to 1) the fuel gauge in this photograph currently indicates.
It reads 0.5
